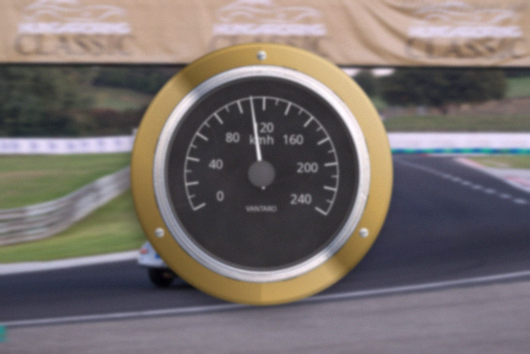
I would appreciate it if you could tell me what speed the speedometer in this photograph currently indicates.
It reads 110 km/h
